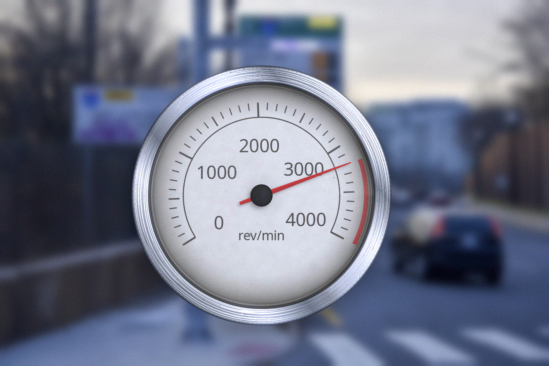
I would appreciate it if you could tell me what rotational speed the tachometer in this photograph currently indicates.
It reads 3200 rpm
